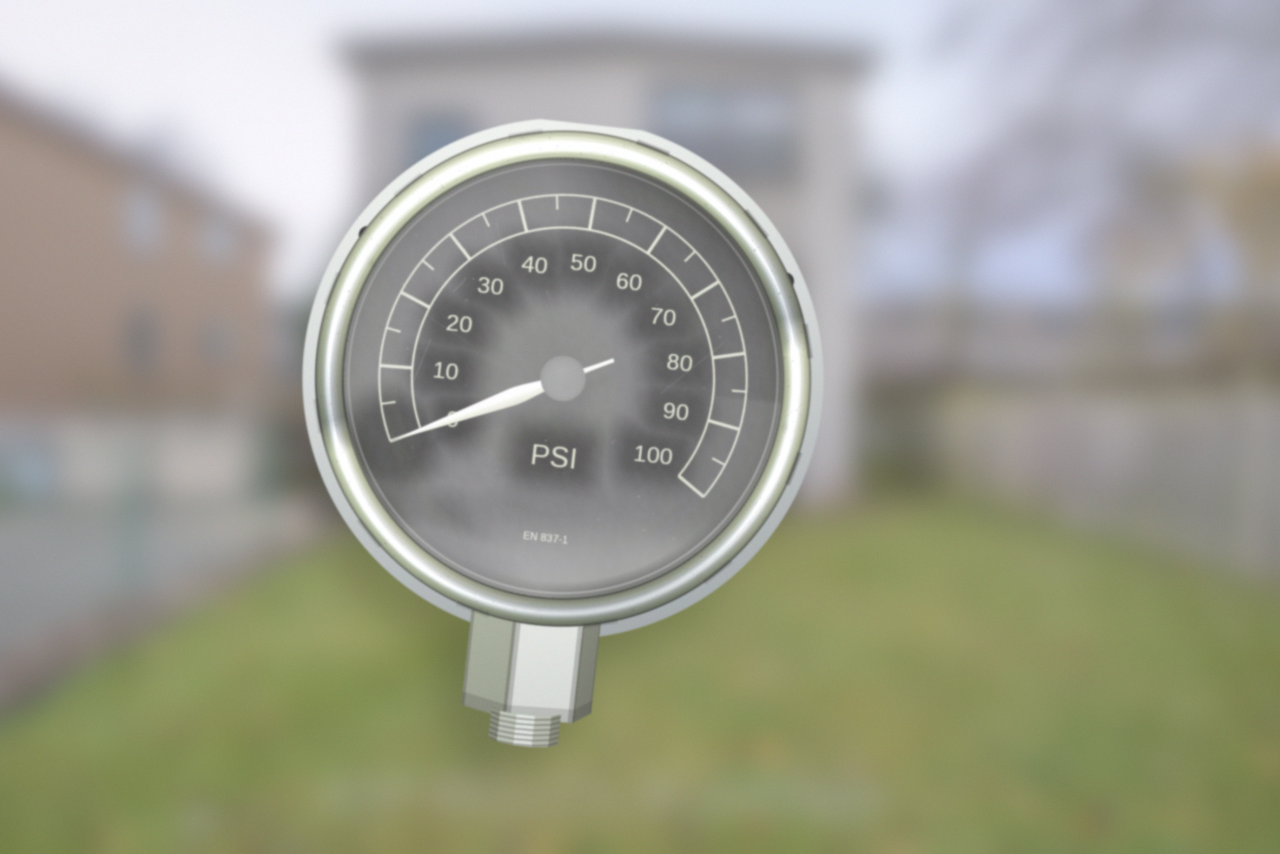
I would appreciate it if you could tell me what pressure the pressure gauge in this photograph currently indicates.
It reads 0 psi
